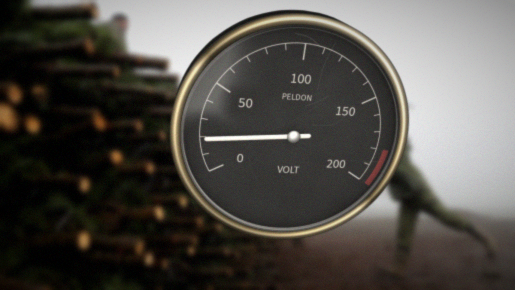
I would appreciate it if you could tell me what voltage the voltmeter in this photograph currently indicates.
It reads 20 V
